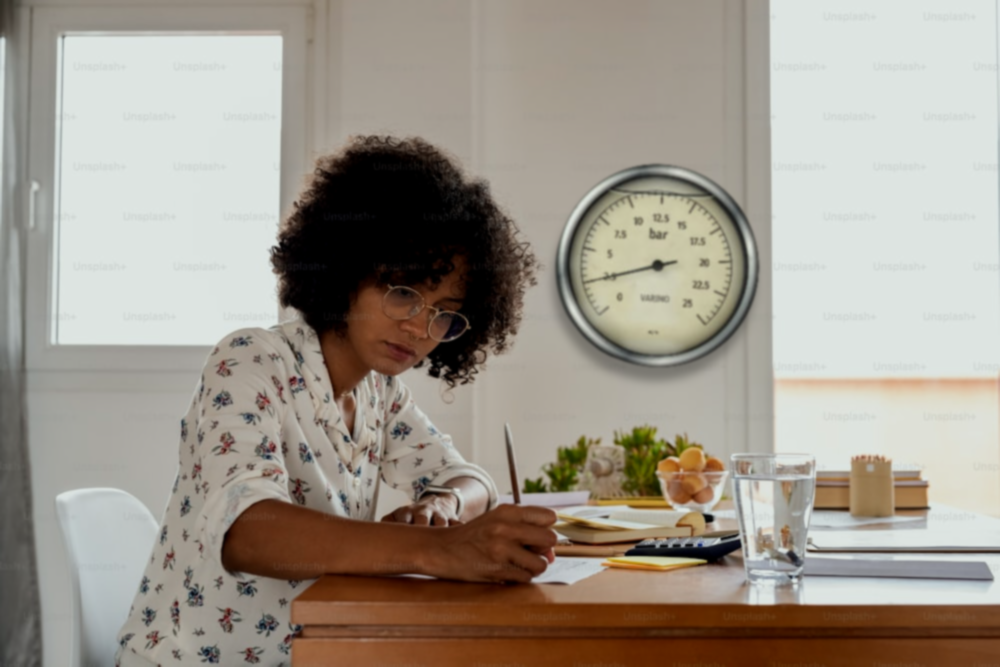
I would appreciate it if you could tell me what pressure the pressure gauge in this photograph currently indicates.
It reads 2.5 bar
